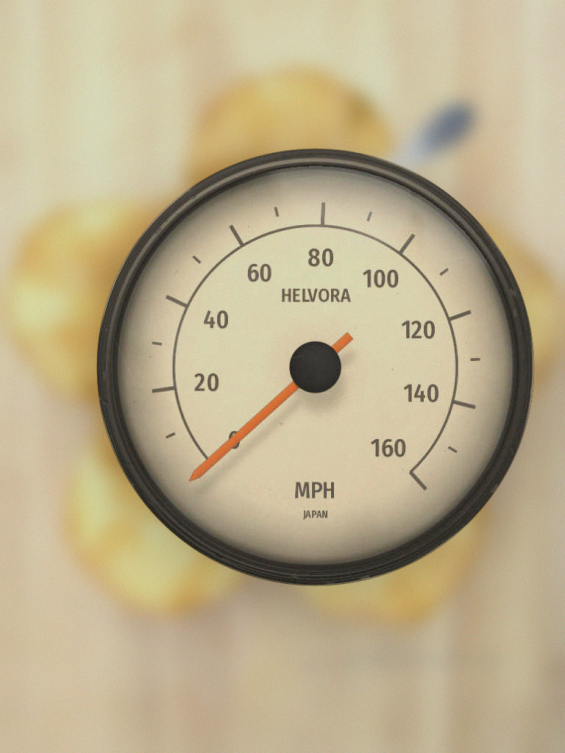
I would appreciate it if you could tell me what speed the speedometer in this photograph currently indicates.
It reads 0 mph
